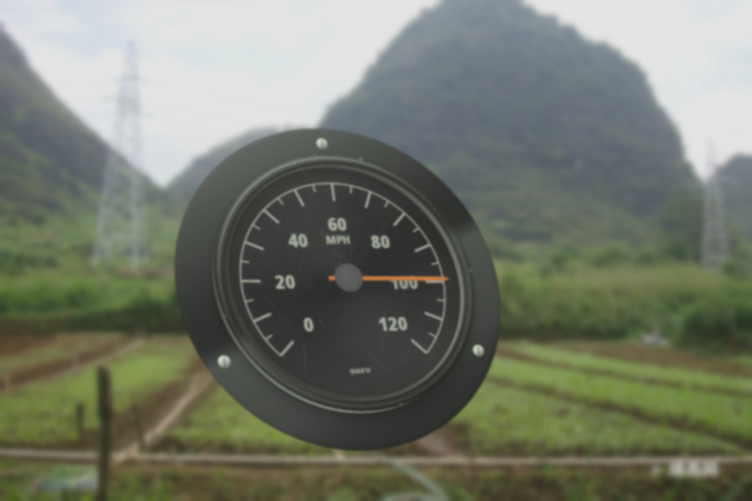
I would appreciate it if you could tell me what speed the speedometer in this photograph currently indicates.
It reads 100 mph
